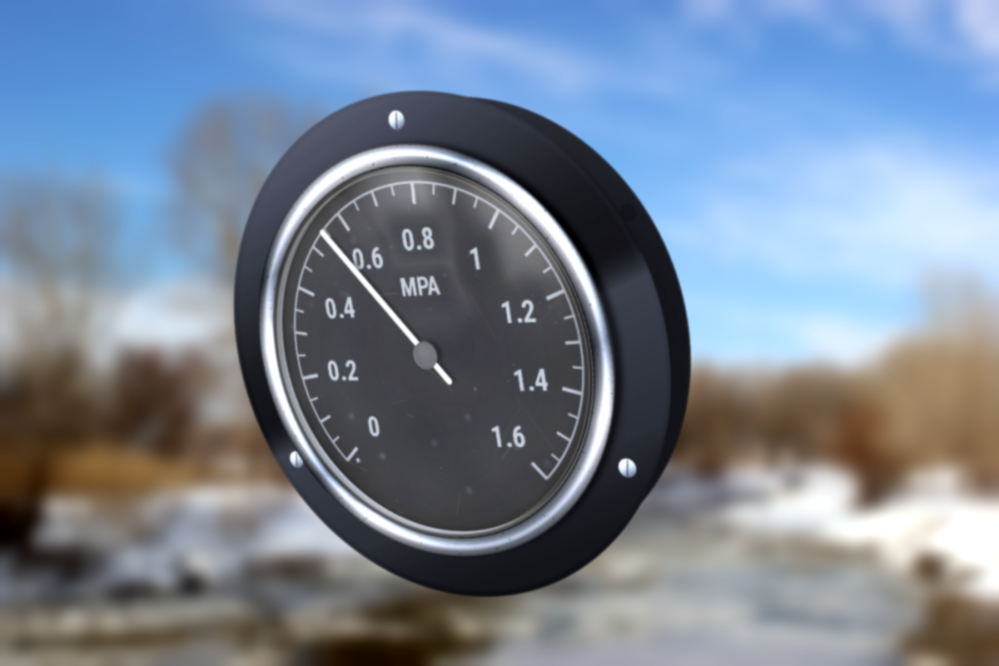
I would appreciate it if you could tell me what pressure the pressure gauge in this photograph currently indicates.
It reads 0.55 MPa
